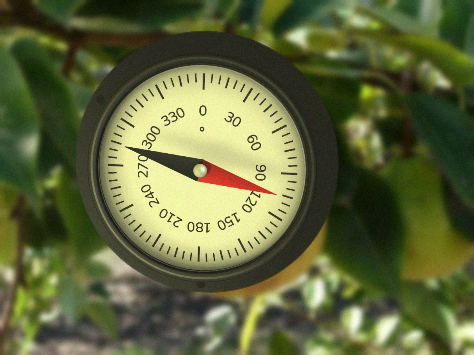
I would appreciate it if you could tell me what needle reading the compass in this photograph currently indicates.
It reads 105 °
